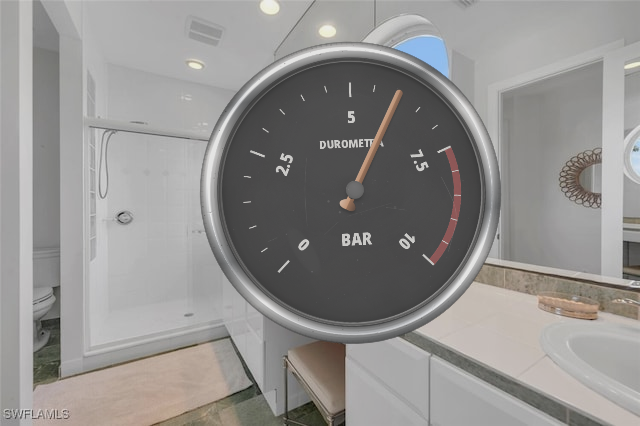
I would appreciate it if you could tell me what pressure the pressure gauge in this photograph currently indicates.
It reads 6 bar
